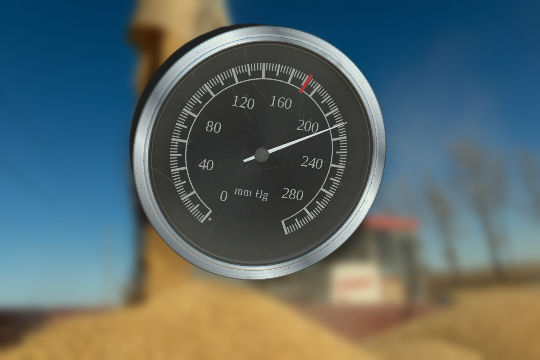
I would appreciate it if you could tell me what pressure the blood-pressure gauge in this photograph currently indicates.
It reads 210 mmHg
